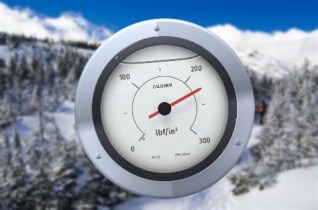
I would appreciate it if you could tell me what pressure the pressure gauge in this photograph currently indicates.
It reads 225 psi
